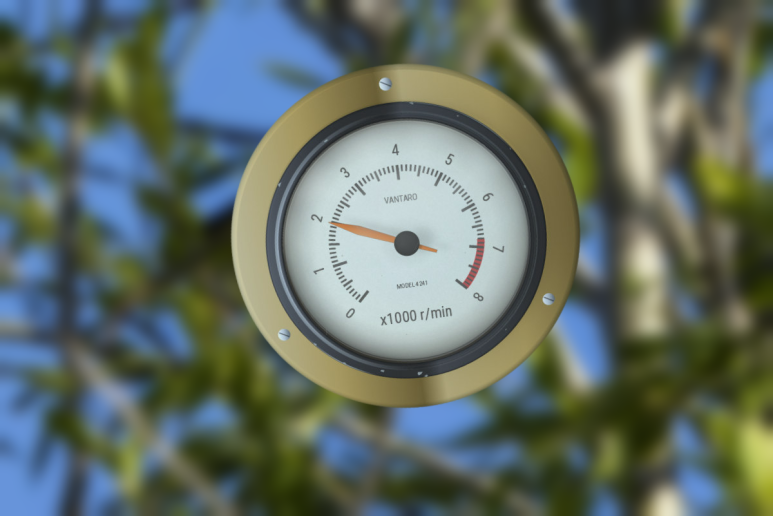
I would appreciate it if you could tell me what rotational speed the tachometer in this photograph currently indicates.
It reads 2000 rpm
